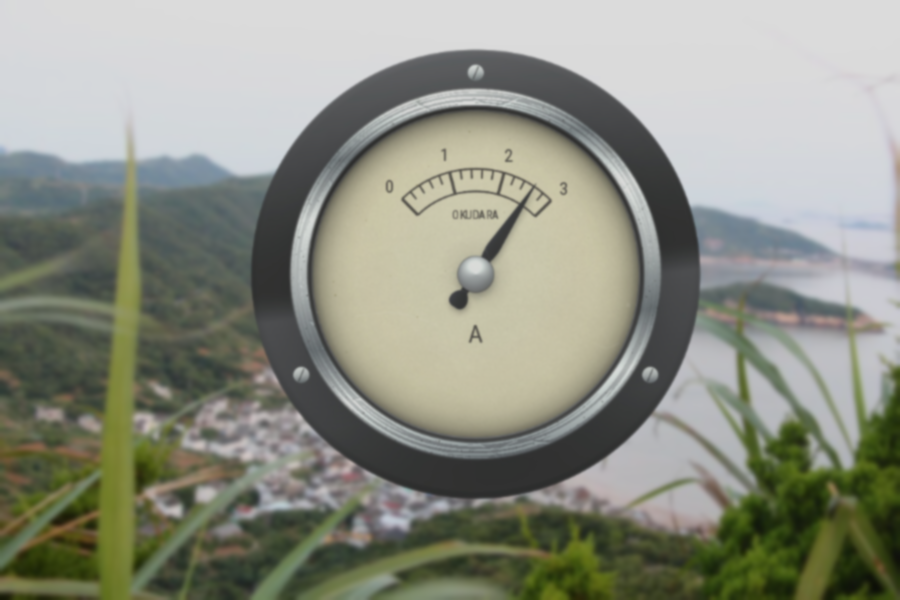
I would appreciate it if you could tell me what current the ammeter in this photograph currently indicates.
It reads 2.6 A
